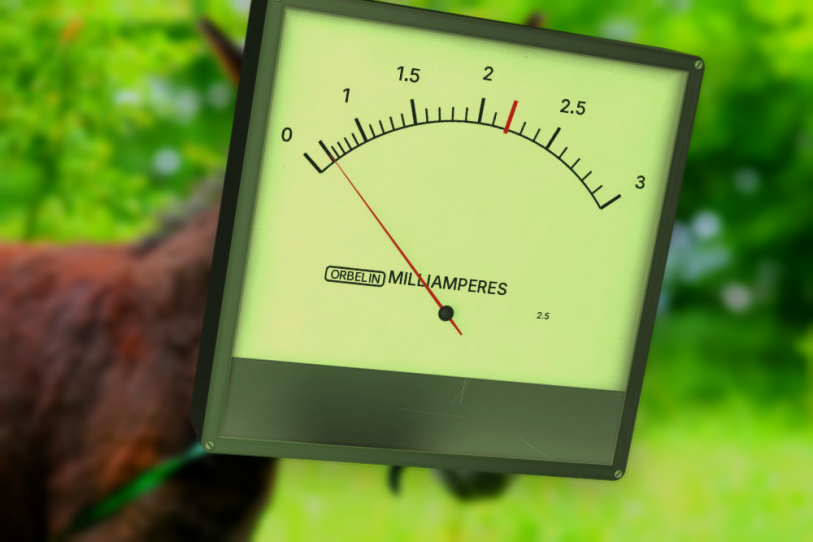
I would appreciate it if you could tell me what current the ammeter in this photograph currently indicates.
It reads 0.5 mA
